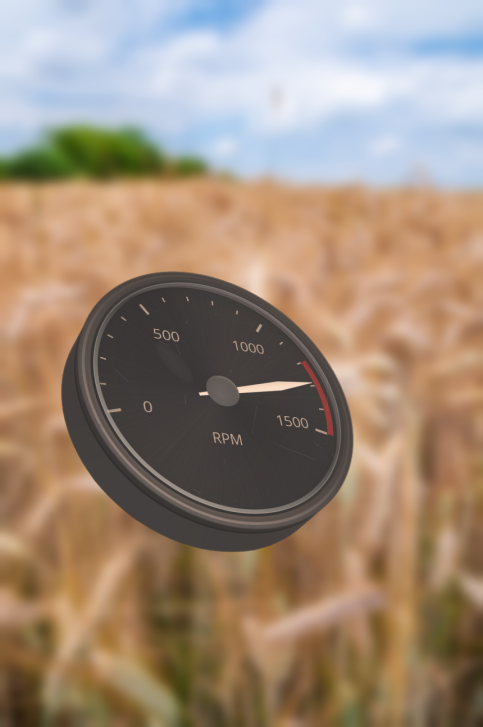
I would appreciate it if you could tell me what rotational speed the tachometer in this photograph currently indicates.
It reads 1300 rpm
